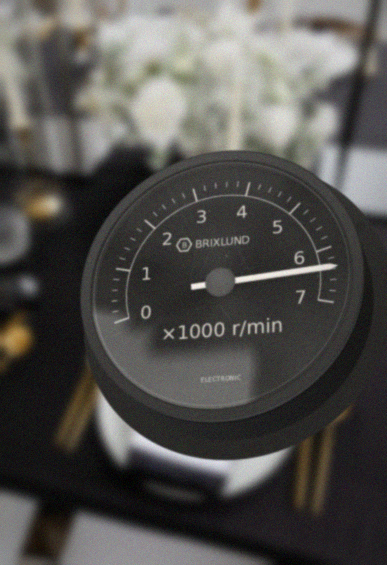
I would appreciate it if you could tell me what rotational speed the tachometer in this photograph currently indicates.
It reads 6400 rpm
